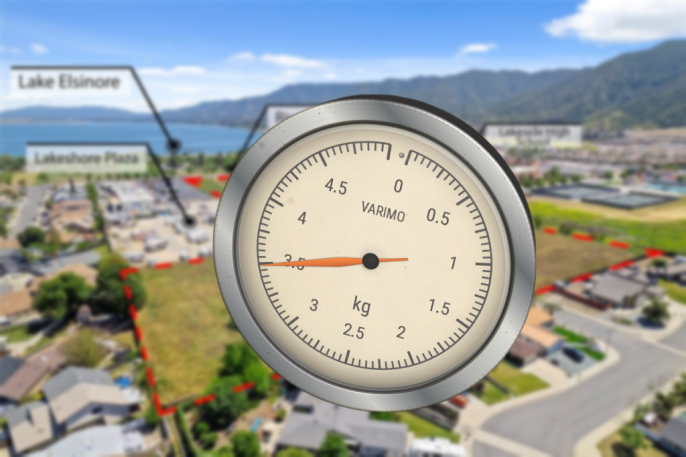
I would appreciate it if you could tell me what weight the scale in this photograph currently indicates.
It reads 3.5 kg
